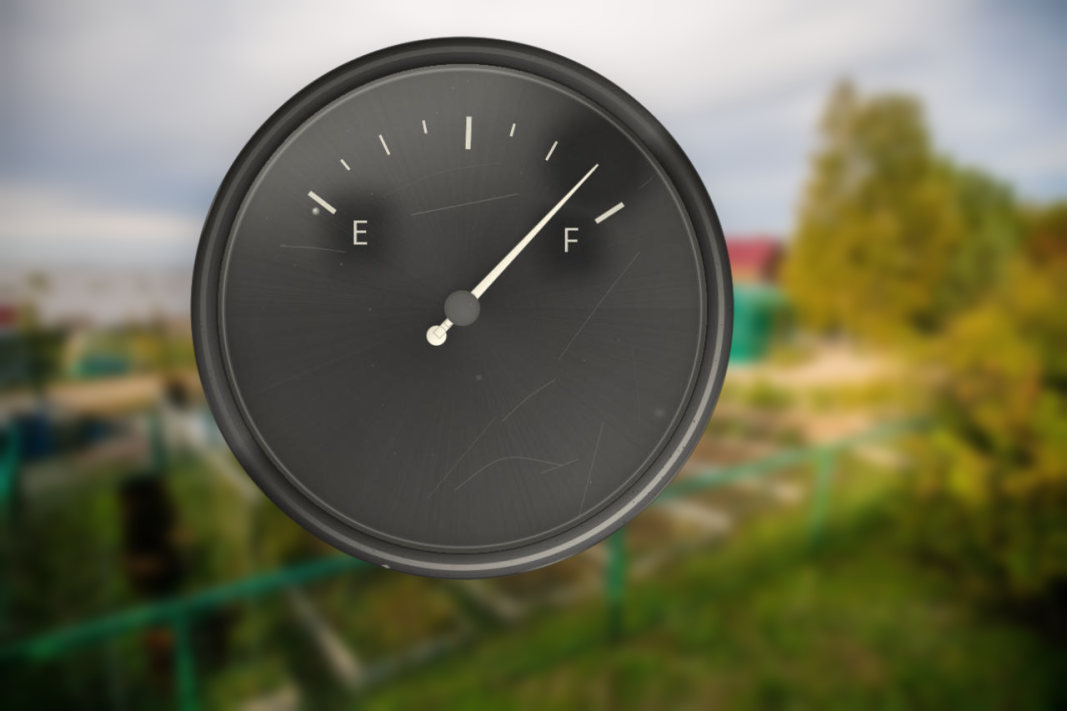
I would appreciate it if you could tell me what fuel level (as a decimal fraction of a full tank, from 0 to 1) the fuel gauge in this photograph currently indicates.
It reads 0.875
